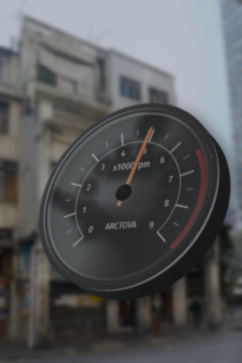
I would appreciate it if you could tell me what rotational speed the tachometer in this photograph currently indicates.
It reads 5000 rpm
